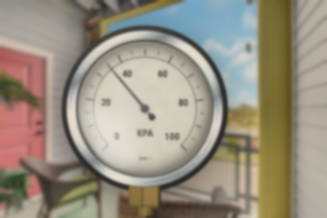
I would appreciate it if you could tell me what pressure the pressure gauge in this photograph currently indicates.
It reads 35 kPa
